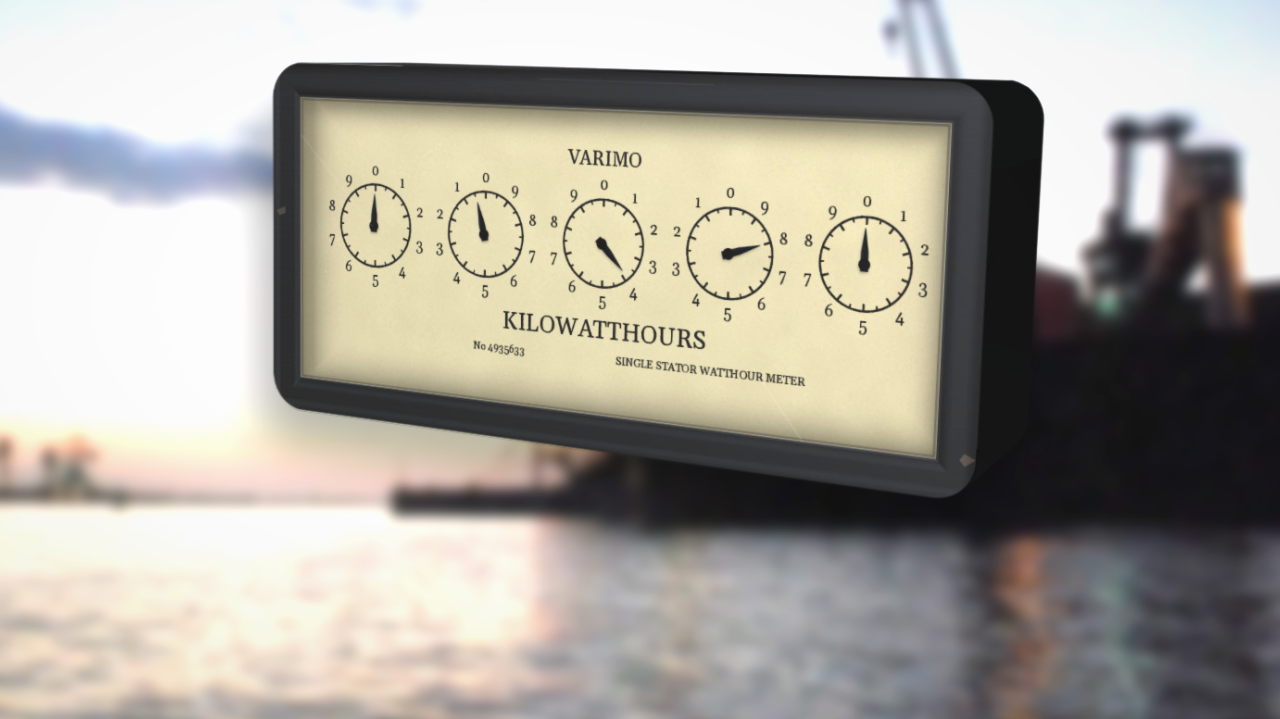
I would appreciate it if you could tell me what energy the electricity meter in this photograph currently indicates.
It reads 380 kWh
